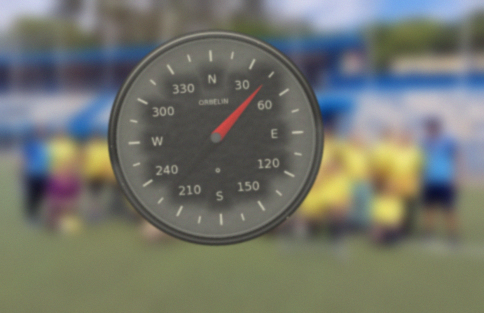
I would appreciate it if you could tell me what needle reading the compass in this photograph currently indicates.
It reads 45 °
